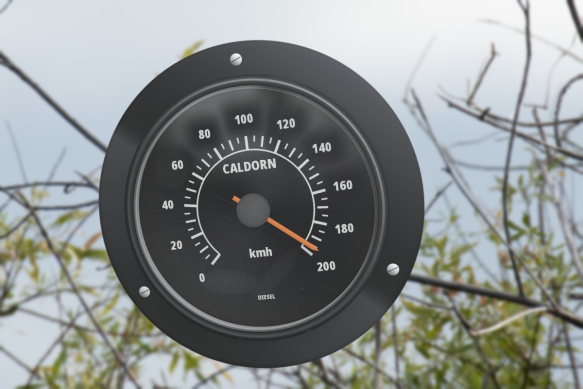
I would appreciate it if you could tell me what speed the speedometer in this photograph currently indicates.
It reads 195 km/h
